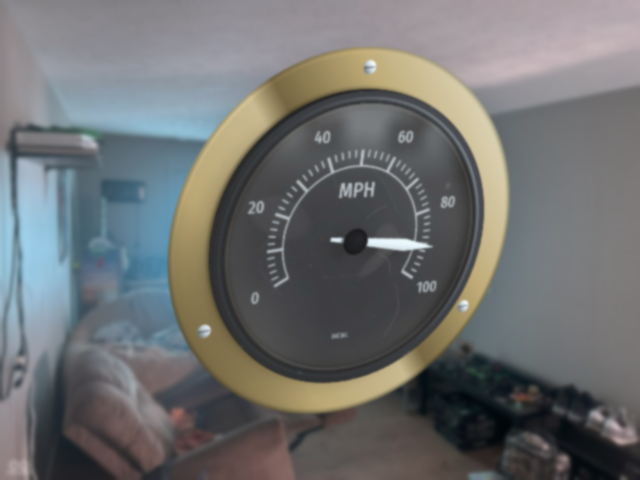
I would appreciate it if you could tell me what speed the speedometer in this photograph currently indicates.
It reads 90 mph
